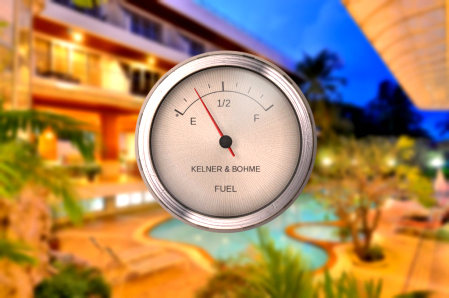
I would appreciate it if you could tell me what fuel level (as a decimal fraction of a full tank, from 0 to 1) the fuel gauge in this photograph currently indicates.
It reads 0.25
